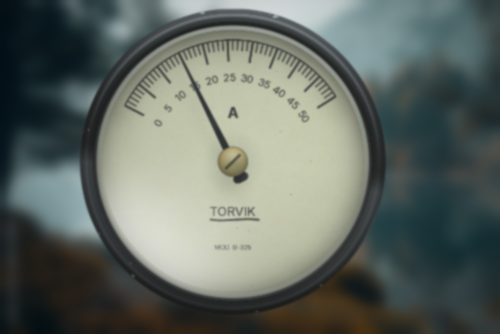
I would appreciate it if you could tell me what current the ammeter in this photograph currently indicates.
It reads 15 A
